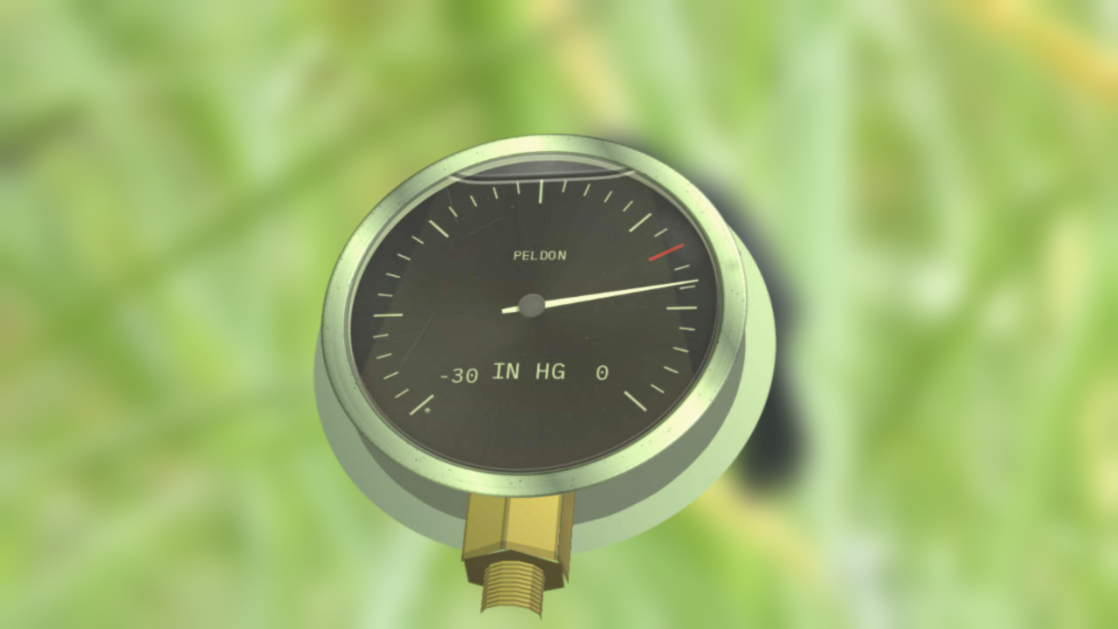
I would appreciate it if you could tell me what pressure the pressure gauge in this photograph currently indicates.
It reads -6 inHg
